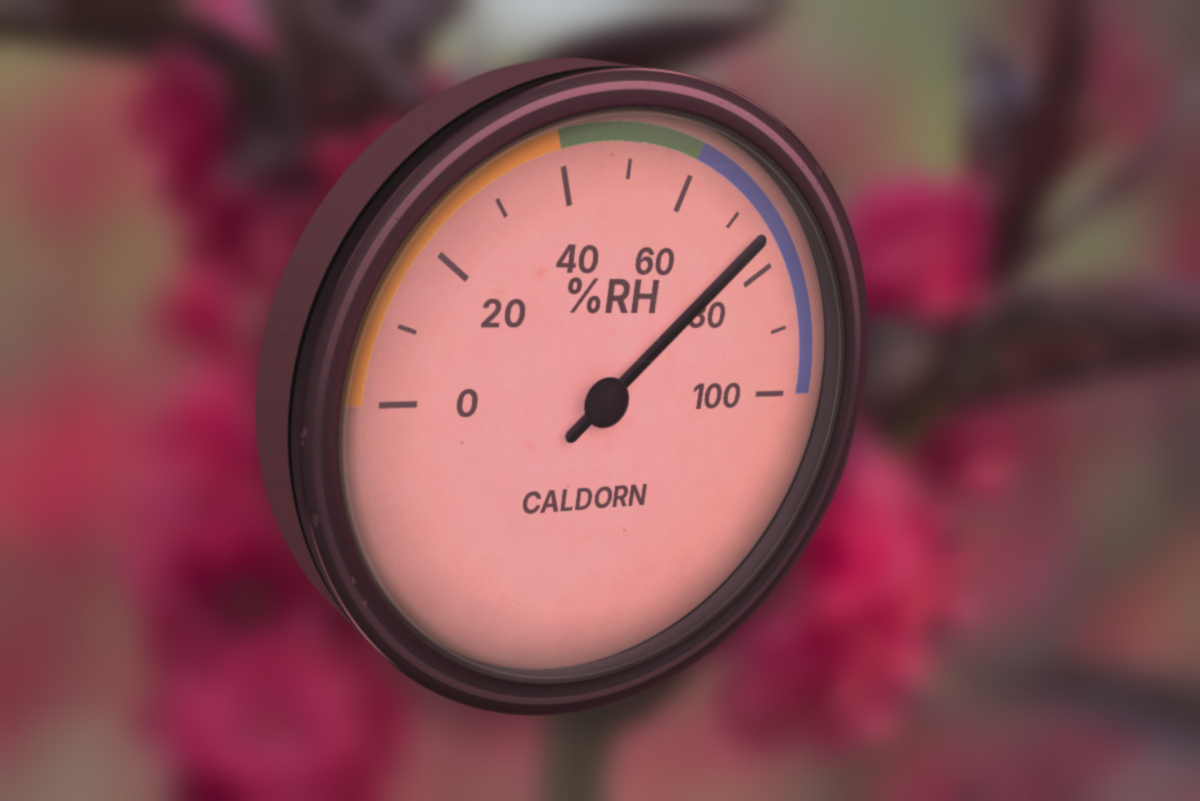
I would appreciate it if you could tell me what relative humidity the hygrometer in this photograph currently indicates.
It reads 75 %
